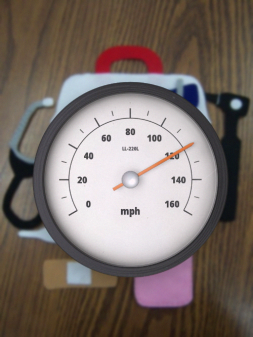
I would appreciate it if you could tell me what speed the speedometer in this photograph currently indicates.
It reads 120 mph
